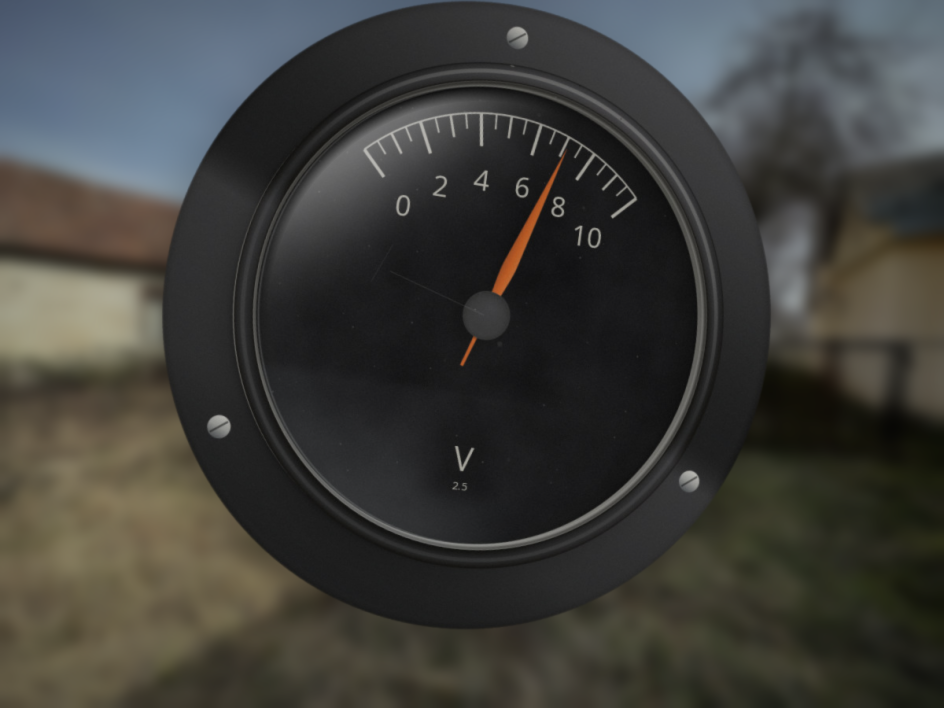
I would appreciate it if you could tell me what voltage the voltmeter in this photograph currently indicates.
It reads 7 V
